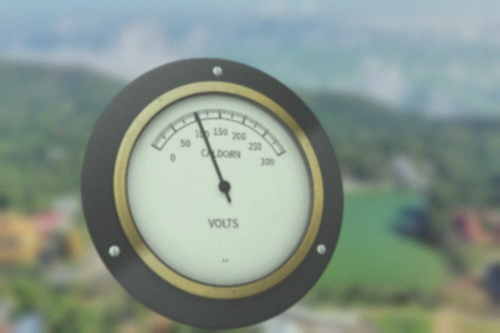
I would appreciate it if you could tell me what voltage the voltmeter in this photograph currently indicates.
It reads 100 V
